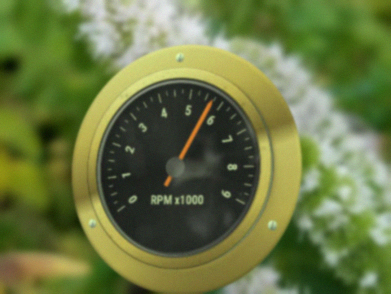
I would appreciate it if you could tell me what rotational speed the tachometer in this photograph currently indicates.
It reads 5750 rpm
